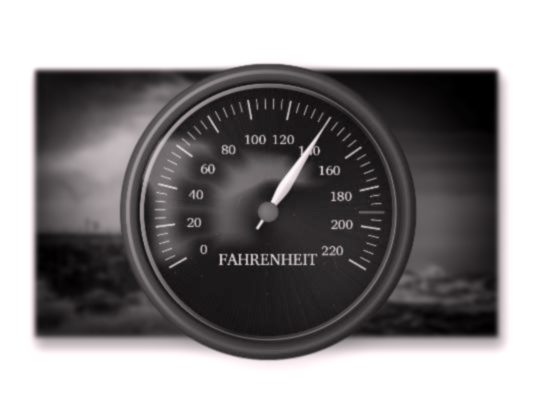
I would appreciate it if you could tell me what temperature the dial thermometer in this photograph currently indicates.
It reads 140 °F
